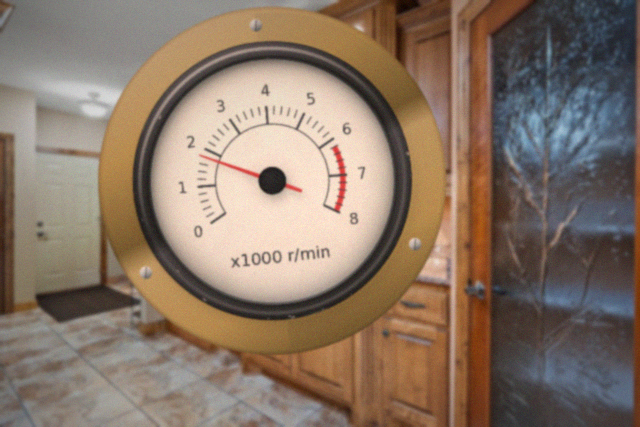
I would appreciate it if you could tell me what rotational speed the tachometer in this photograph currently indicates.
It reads 1800 rpm
